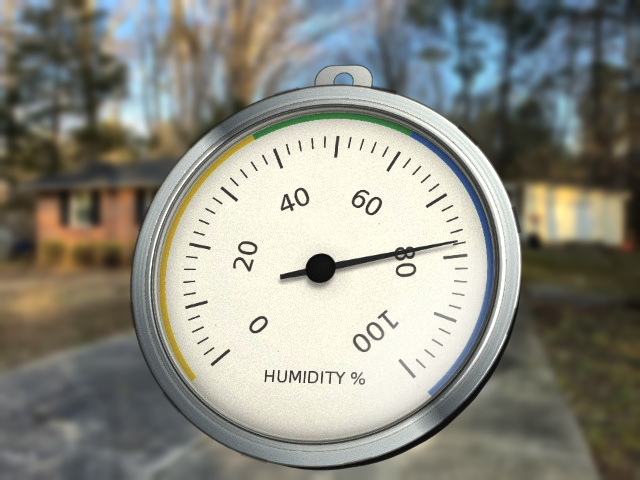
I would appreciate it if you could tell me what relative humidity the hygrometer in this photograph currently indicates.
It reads 78 %
